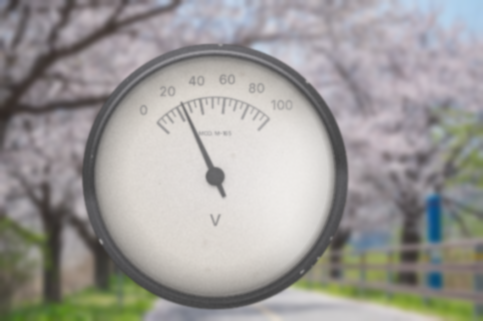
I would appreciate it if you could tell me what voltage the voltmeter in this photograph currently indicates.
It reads 25 V
